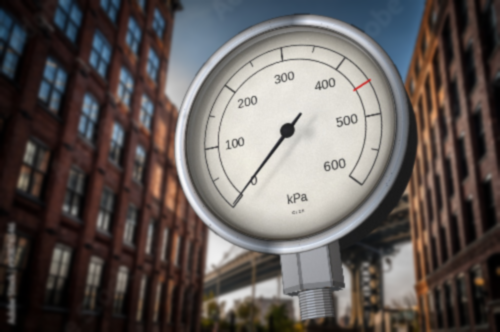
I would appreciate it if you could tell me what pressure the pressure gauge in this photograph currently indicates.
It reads 0 kPa
